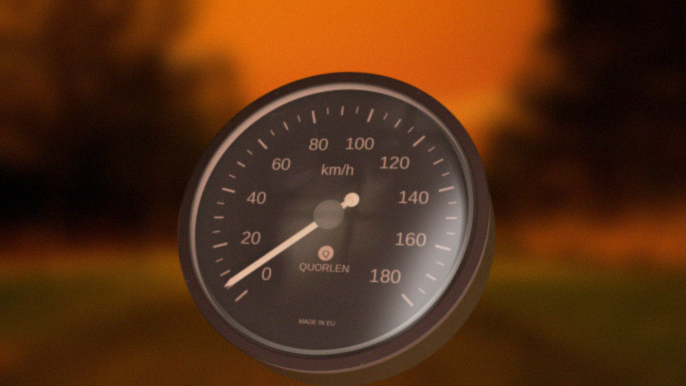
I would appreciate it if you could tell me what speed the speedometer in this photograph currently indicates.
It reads 5 km/h
